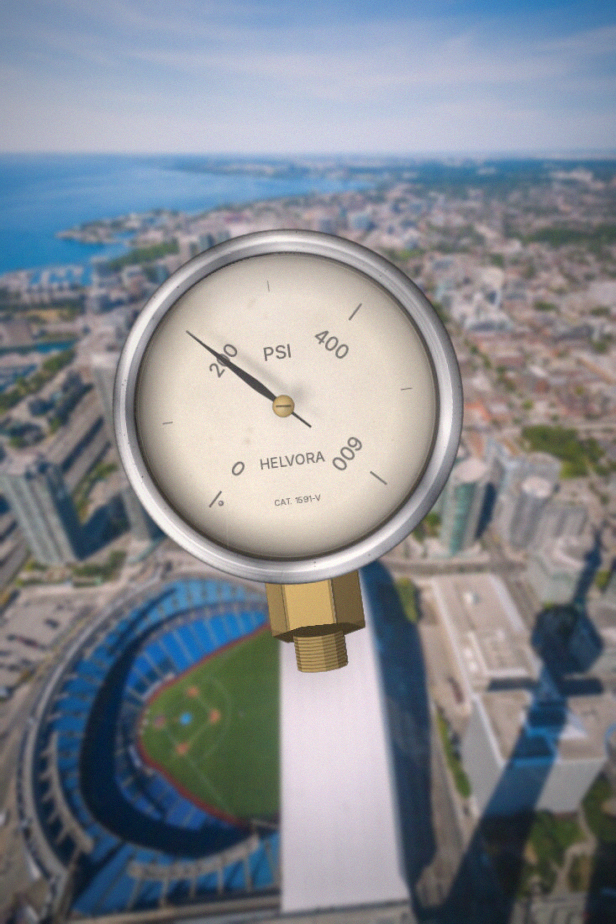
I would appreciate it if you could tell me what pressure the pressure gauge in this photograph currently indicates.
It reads 200 psi
